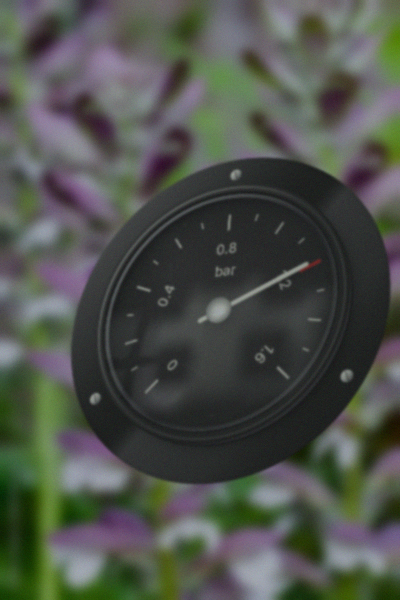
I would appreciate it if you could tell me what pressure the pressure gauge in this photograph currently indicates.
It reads 1.2 bar
